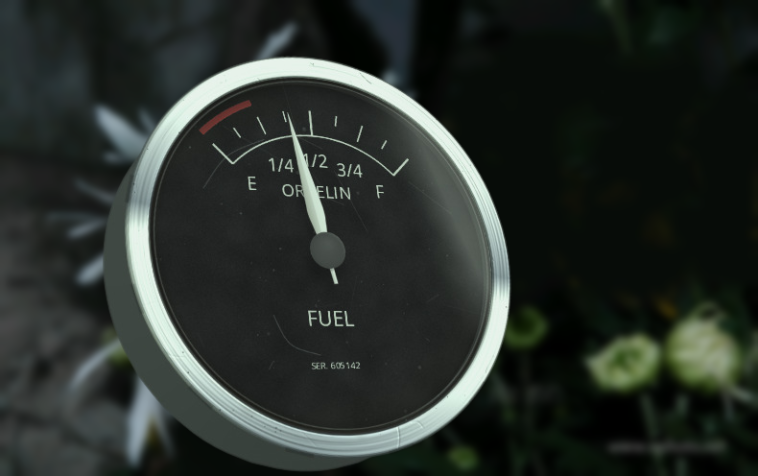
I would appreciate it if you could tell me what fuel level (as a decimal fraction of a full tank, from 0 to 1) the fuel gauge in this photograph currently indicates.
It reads 0.375
